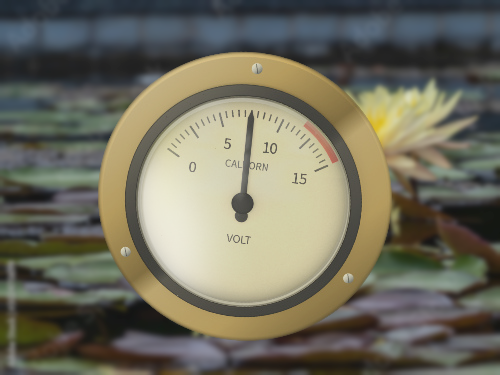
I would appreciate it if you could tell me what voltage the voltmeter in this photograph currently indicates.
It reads 7.5 V
